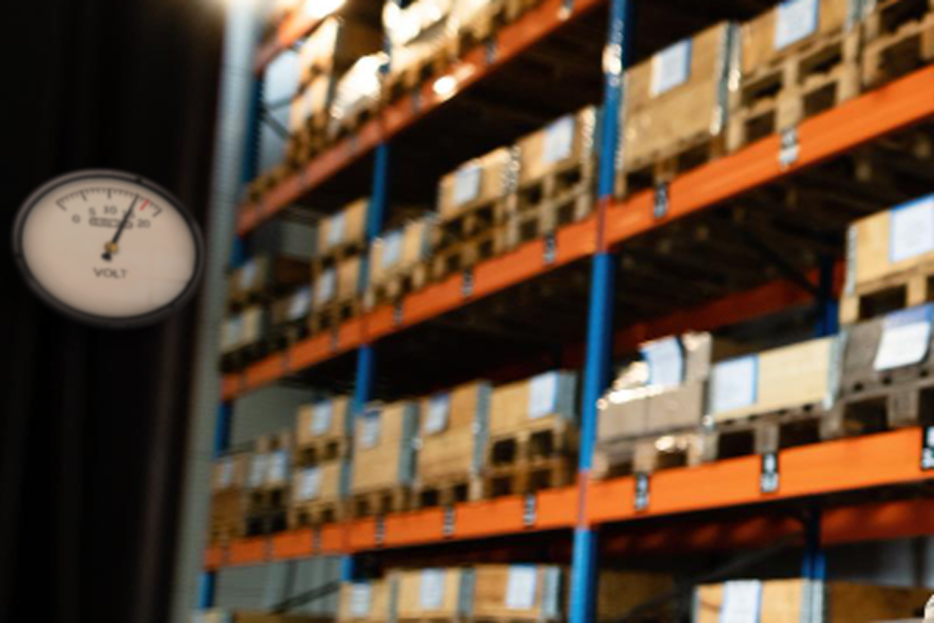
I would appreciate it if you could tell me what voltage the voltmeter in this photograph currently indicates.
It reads 15 V
